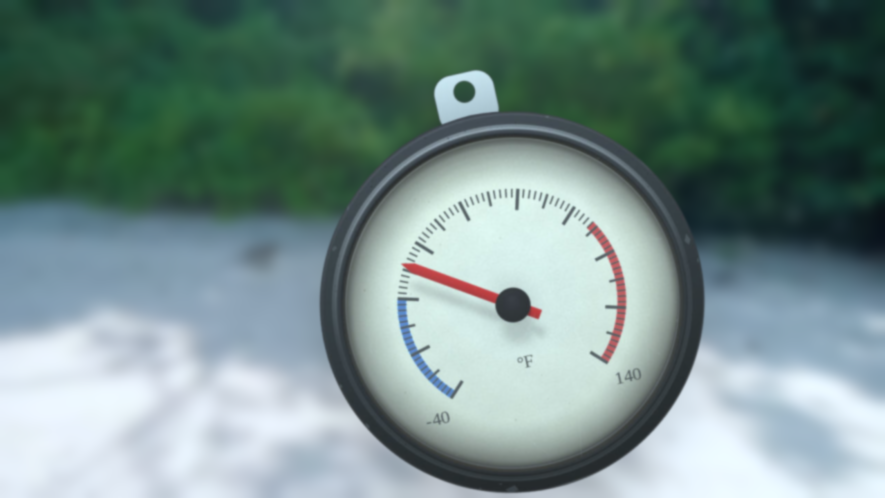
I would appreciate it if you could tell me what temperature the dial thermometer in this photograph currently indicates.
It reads 12 °F
